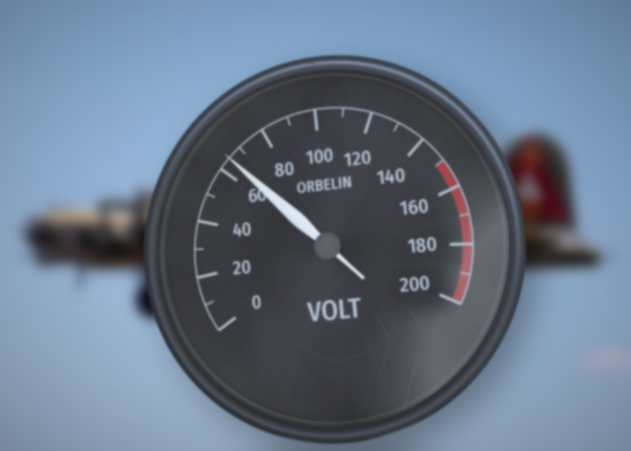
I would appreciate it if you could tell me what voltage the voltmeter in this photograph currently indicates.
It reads 65 V
